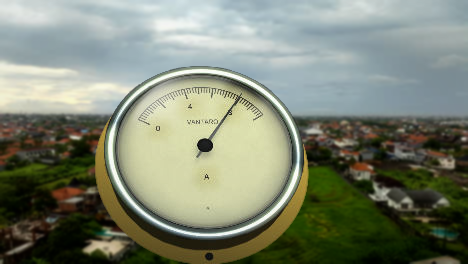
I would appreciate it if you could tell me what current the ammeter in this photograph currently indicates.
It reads 8 A
